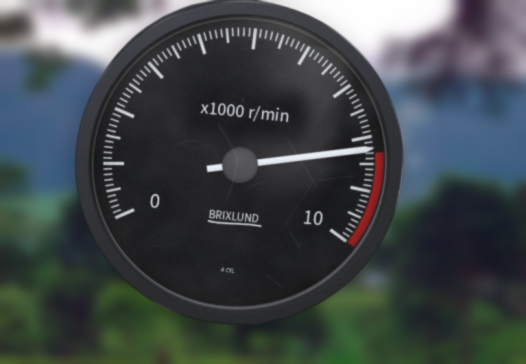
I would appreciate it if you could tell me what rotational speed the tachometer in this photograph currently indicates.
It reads 8200 rpm
